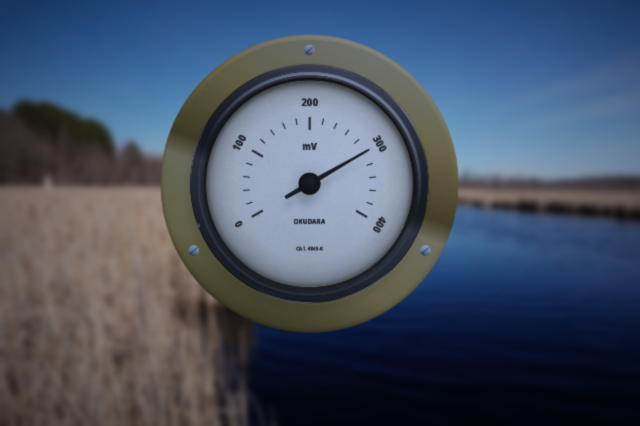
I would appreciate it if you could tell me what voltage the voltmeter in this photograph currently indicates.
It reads 300 mV
